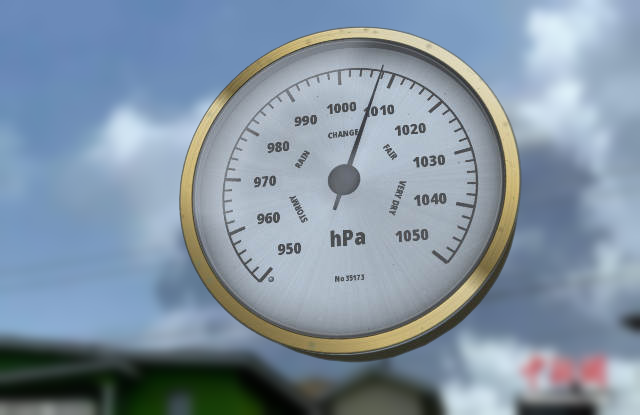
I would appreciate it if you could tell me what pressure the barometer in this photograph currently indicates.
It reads 1008 hPa
